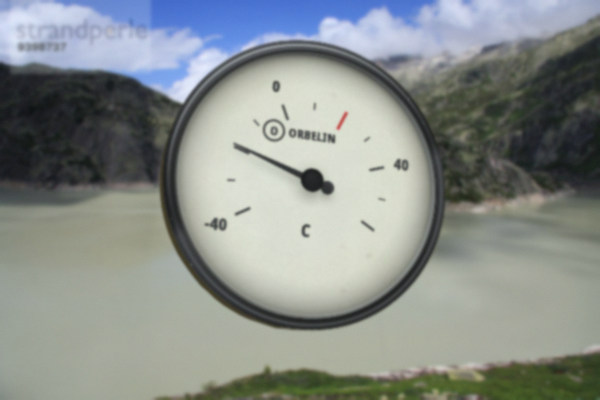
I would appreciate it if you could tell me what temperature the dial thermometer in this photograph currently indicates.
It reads -20 °C
